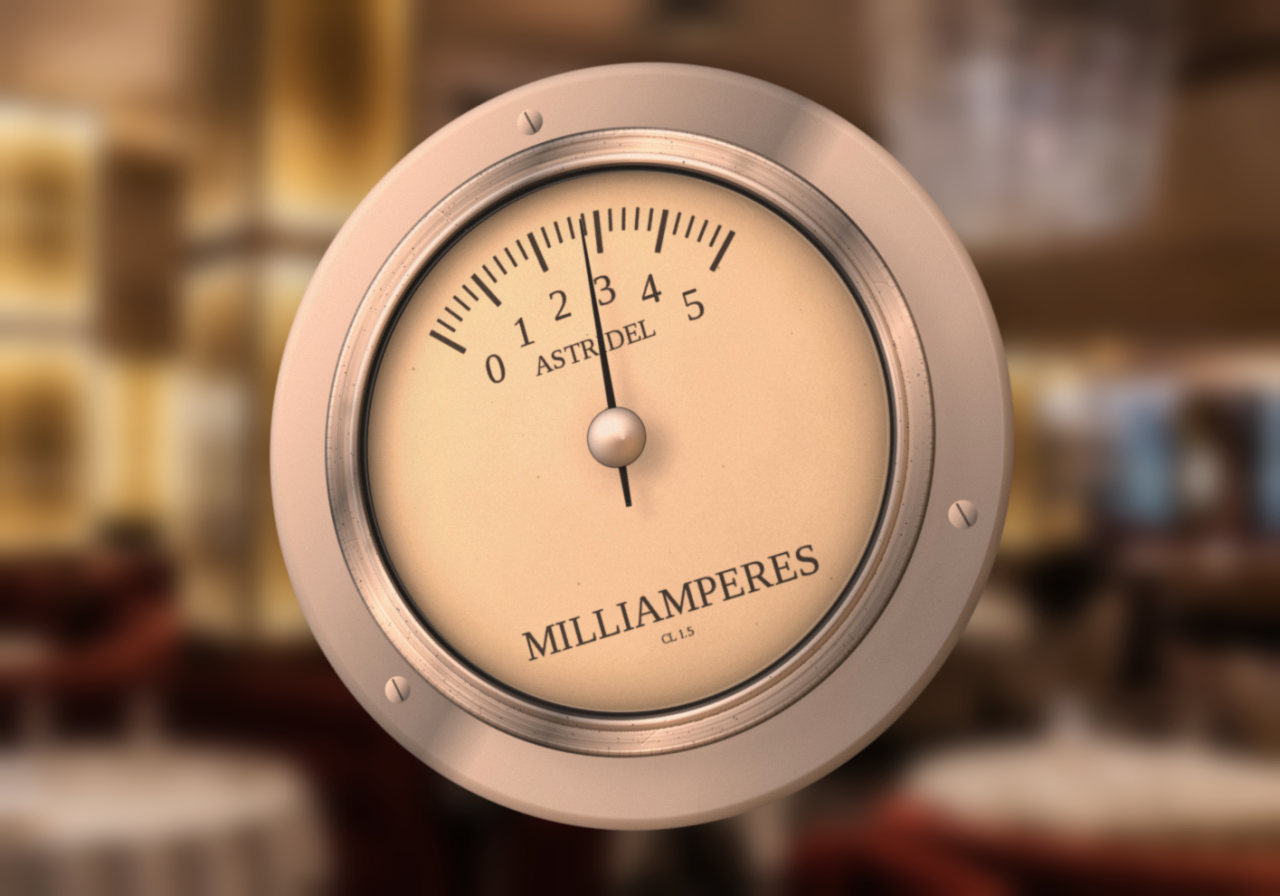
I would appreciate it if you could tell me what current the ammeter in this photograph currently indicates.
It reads 2.8 mA
